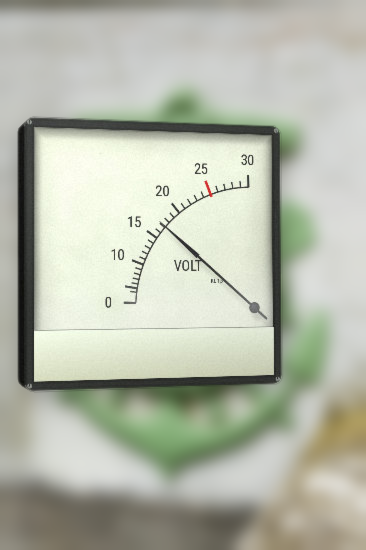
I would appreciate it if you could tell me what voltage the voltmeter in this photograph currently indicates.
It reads 17 V
